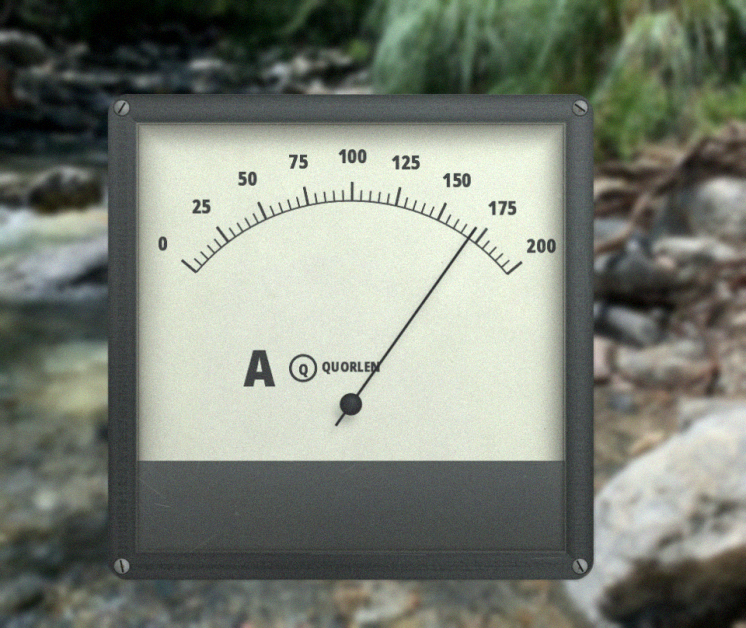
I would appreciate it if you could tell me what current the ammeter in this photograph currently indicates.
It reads 170 A
